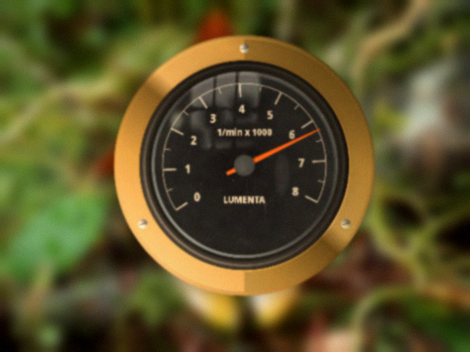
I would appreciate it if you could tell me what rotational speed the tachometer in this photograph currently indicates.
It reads 6250 rpm
